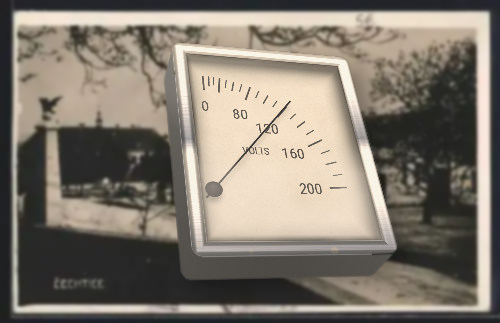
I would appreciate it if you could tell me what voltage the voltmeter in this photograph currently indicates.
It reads 120 V
